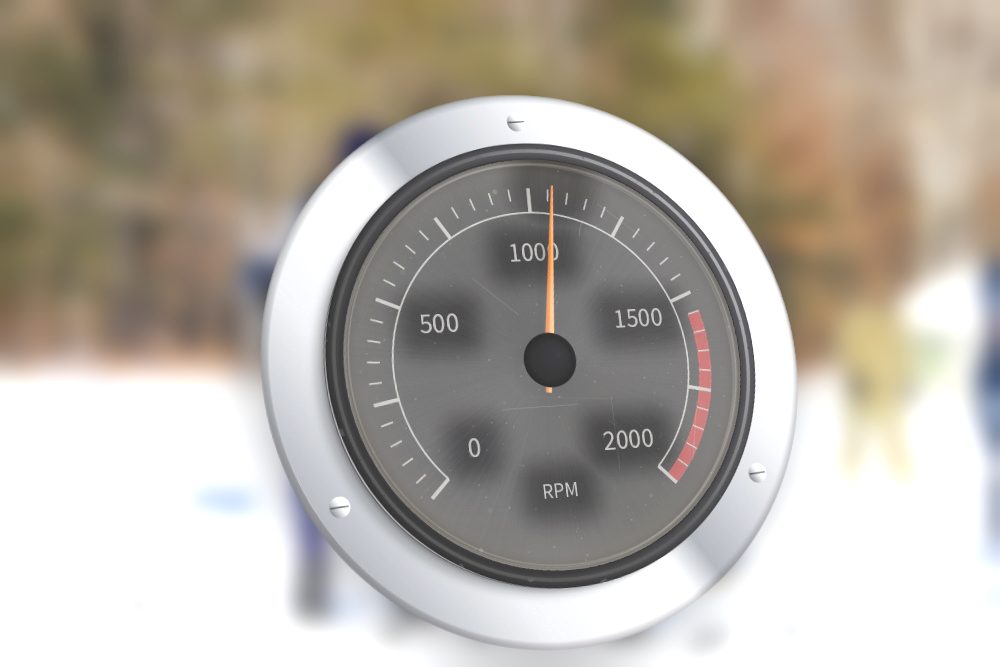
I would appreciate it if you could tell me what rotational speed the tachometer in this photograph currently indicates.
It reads 1050 rpm
